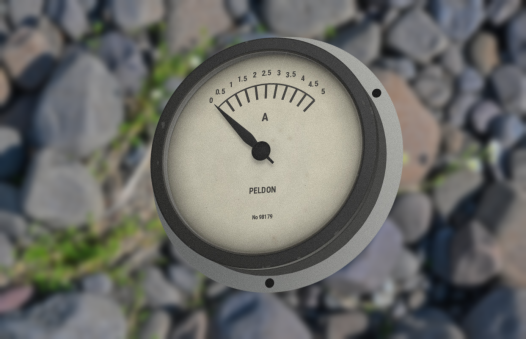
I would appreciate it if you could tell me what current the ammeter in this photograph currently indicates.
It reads 0 A
